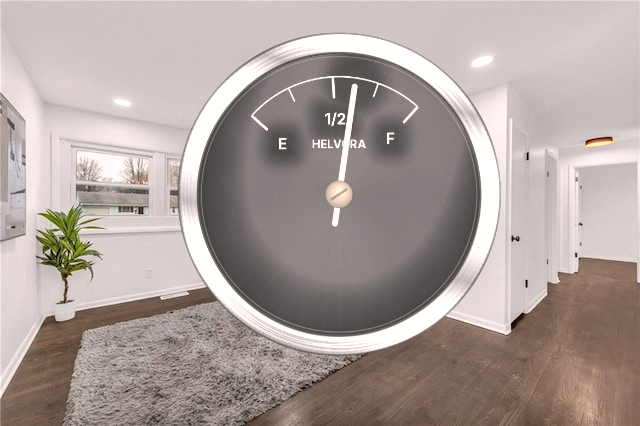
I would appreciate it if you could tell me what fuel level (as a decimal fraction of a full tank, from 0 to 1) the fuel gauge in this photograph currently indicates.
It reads 0.625
